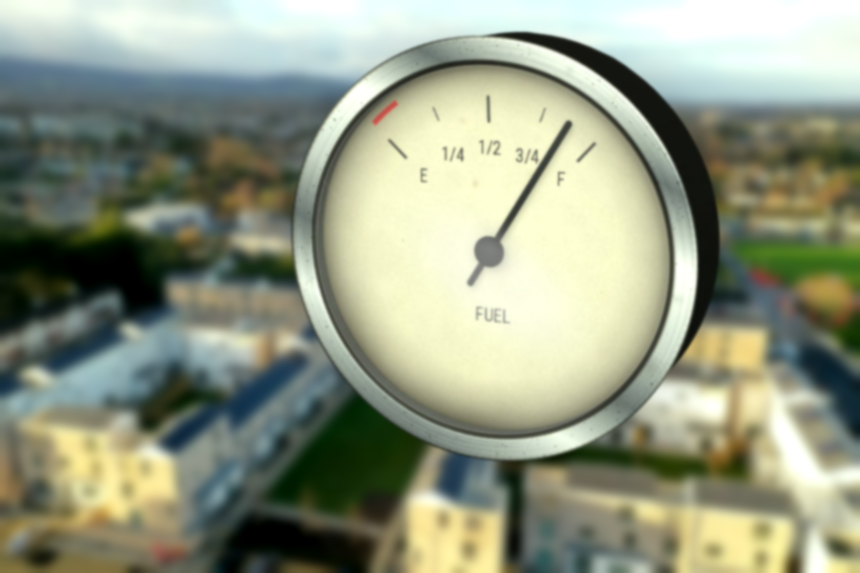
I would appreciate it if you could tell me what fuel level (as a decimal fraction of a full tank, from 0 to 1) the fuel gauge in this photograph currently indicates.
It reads 0.875
